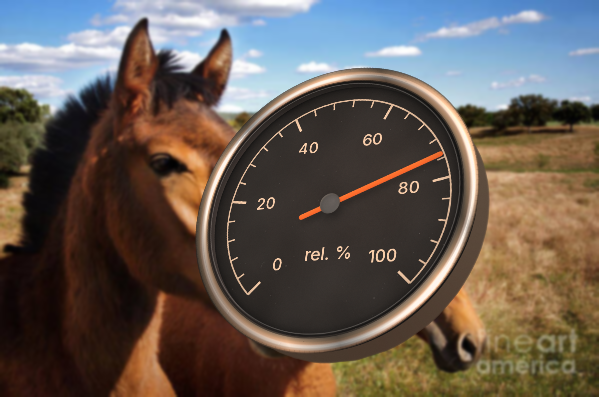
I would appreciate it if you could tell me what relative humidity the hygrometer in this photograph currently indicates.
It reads 76 %
